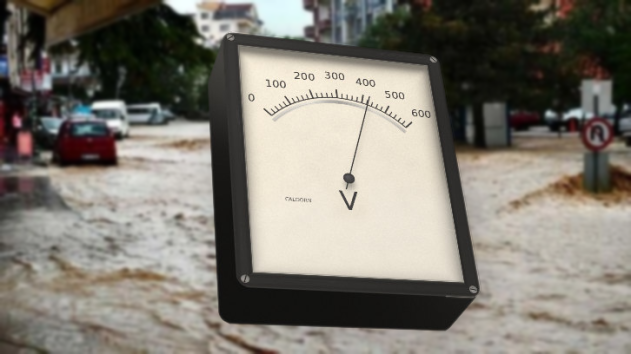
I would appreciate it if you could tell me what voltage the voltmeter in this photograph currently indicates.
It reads 420 V
